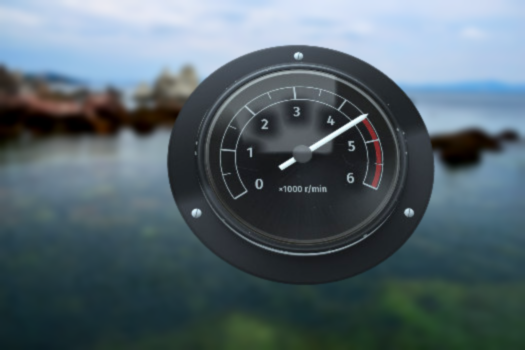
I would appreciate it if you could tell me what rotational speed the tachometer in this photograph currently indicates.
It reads 4500 rpm
